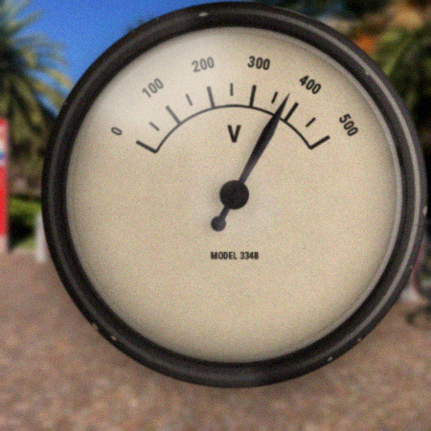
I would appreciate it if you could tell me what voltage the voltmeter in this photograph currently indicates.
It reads 375 V
